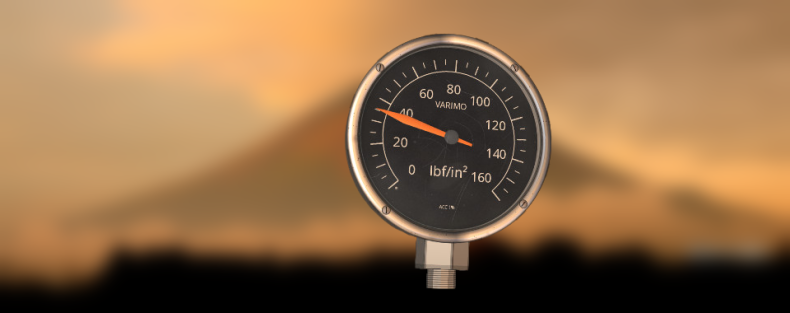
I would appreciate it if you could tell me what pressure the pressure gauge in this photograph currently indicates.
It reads 35 psi
